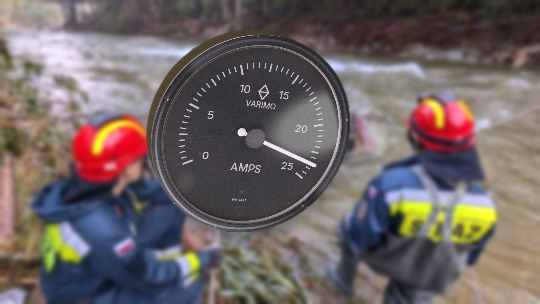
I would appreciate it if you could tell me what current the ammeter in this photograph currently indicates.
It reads 23.5 A
